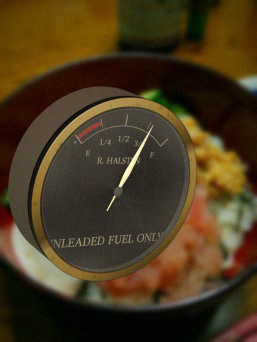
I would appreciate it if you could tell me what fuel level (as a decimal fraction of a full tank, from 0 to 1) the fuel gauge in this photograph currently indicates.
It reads 0.75
